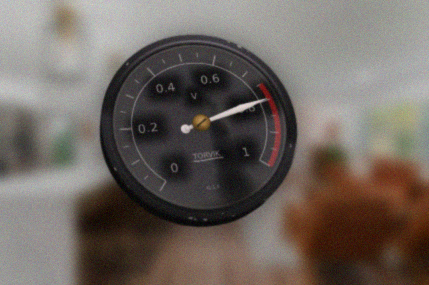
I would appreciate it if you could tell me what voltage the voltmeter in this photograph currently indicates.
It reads 0.8 V
